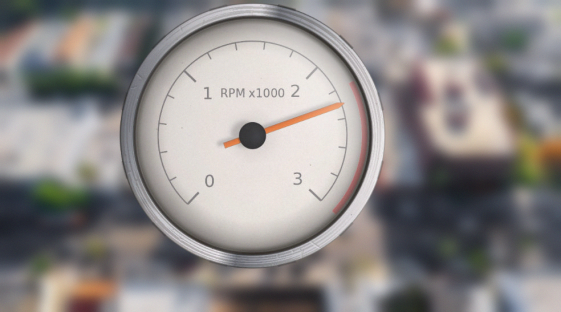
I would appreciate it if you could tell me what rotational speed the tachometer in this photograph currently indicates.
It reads 2300 rpm
